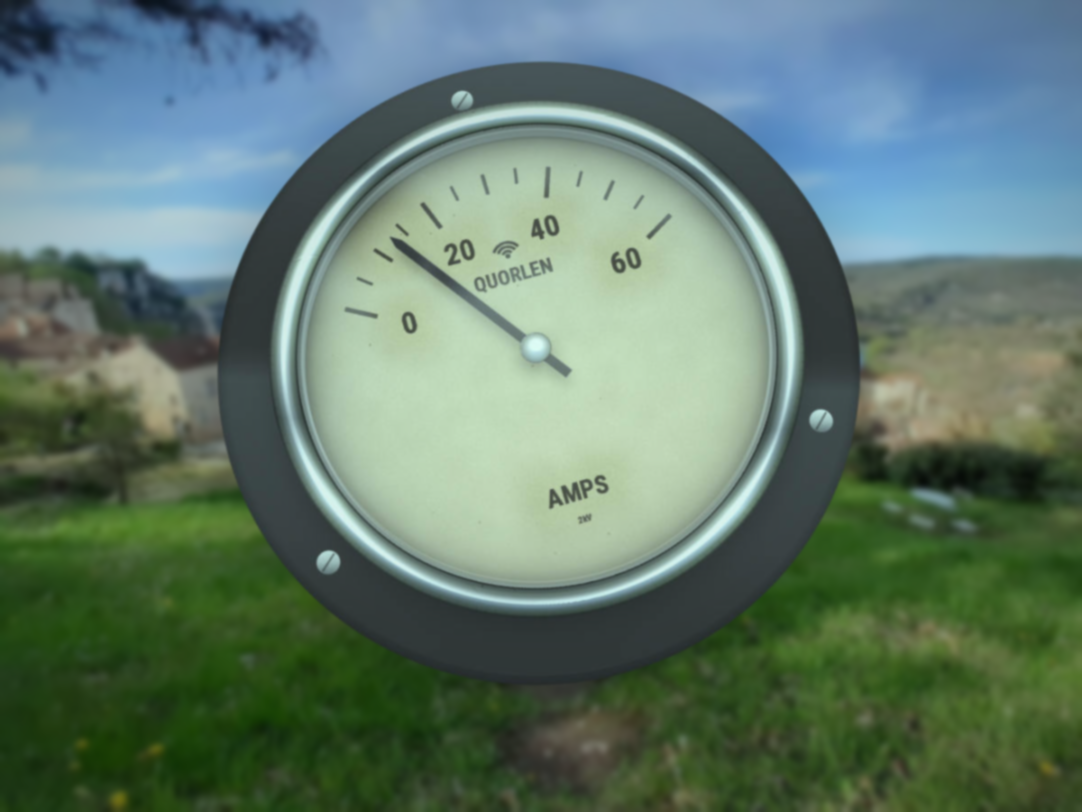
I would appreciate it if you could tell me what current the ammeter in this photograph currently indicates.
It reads 12.5 A
